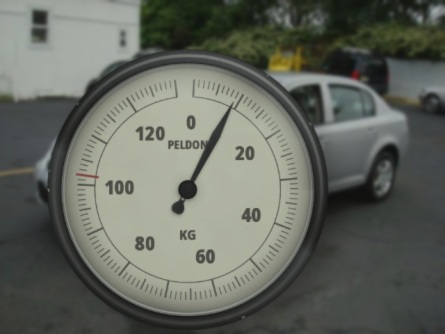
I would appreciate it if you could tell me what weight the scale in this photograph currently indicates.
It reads 9 kg
